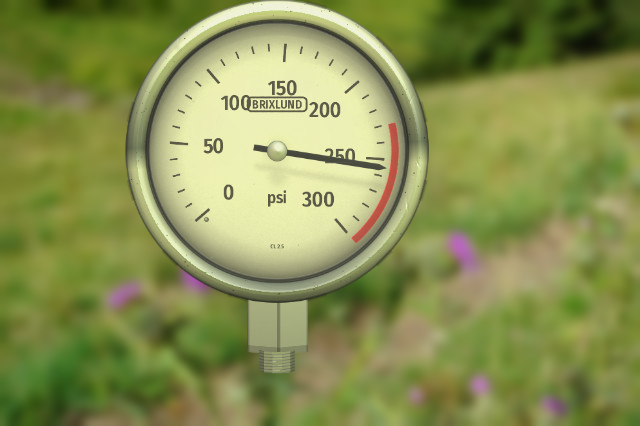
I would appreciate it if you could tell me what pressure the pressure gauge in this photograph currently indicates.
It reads 255 psi
